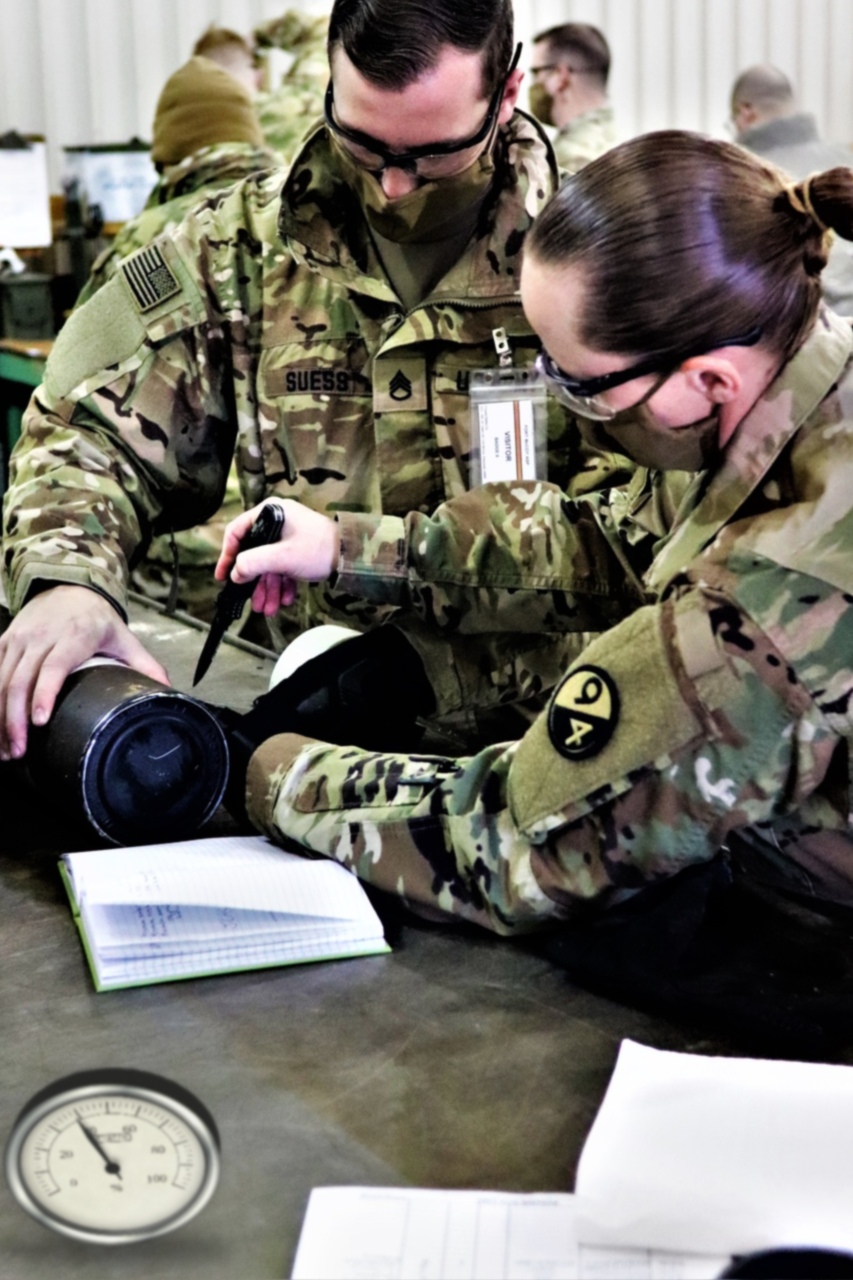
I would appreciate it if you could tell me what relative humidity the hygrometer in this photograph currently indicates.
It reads 40 %
